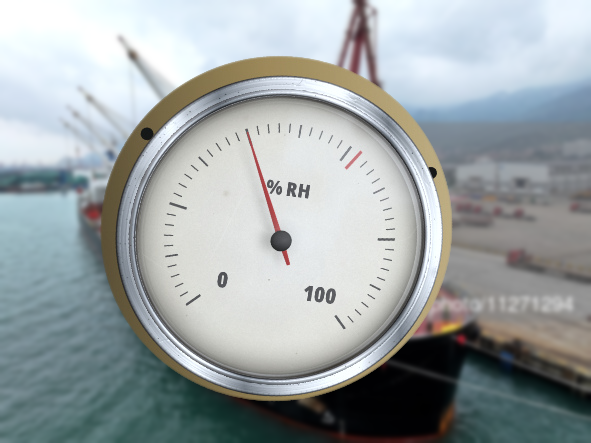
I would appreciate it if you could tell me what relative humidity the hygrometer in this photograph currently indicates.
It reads 40 %
